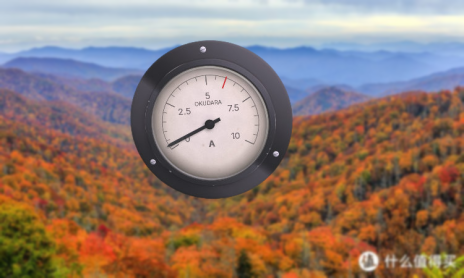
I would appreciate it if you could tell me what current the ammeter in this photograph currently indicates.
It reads 0.25 A
